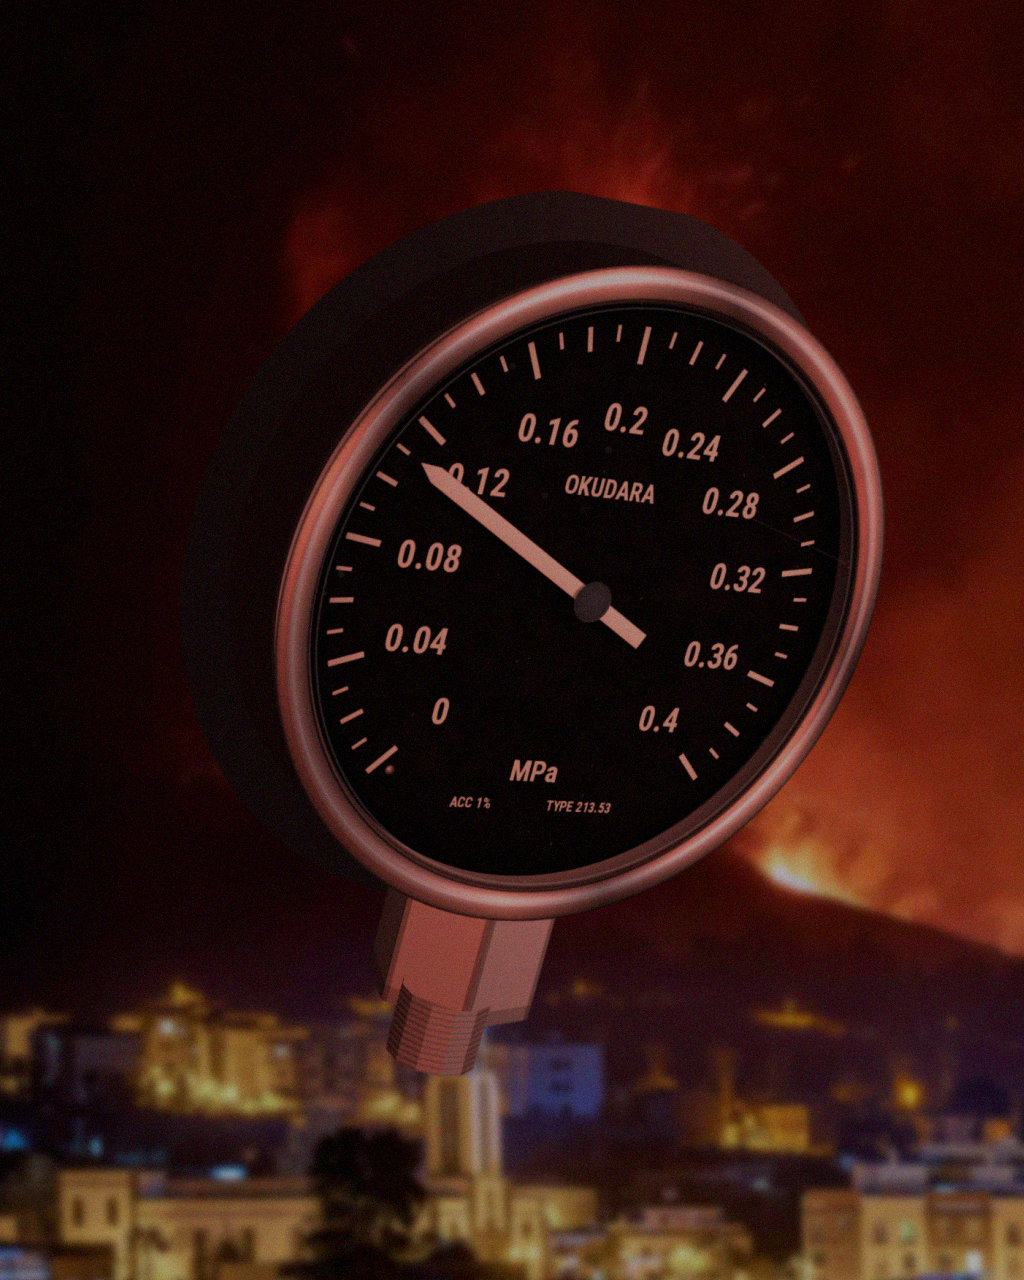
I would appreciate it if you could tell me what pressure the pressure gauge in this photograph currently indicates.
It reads 0.11 MPa
